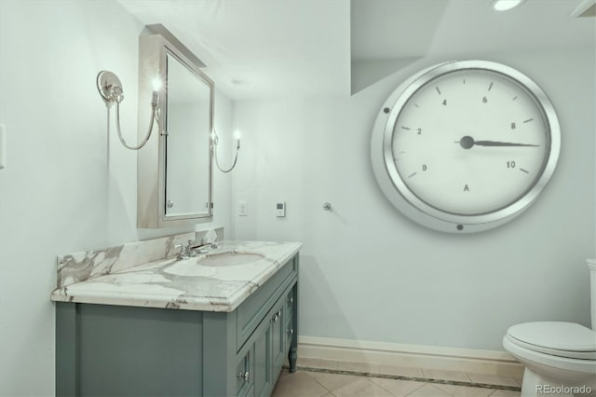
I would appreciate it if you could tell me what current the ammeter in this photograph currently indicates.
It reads 9 A
